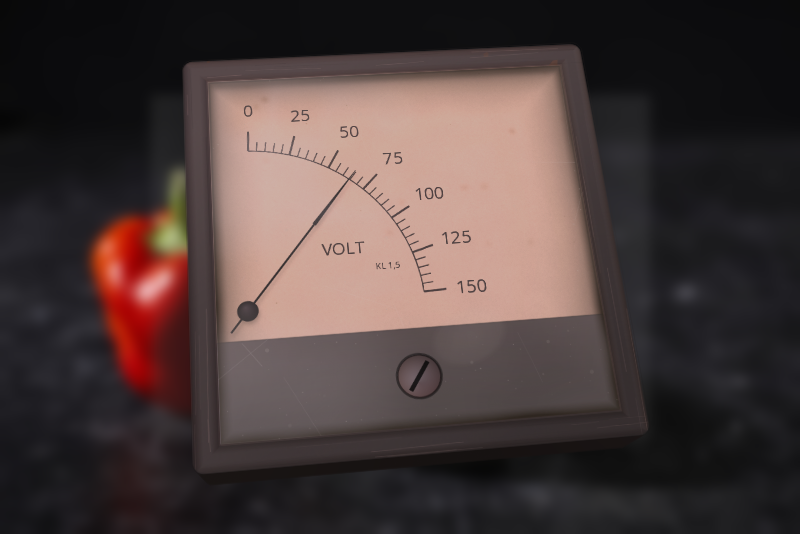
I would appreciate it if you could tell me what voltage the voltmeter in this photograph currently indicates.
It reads 65 V
